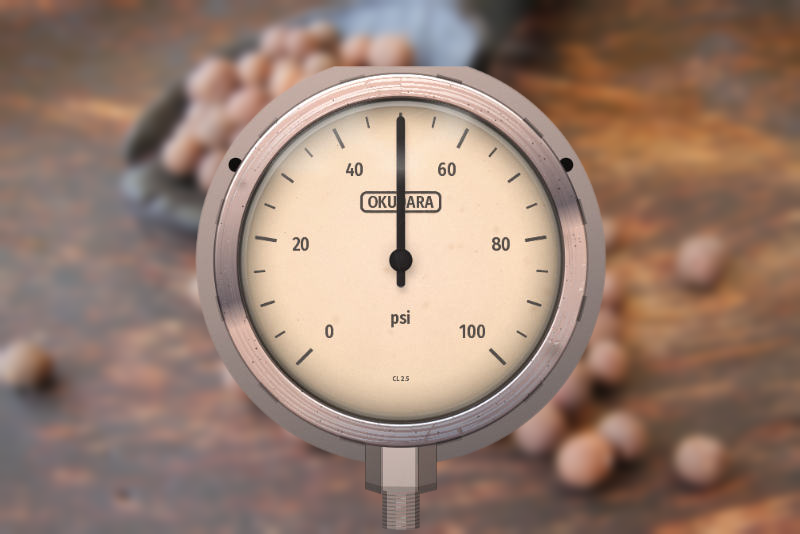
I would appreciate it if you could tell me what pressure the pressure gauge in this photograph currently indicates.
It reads 50 psi
